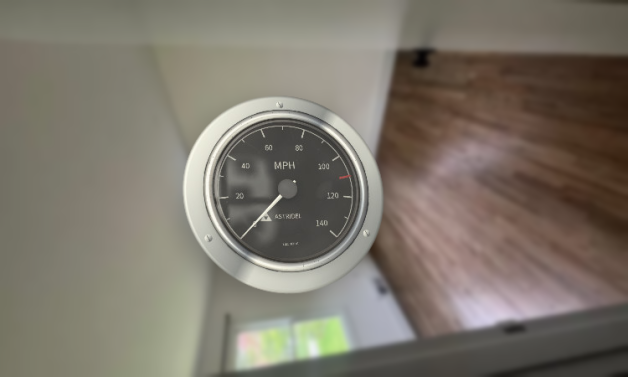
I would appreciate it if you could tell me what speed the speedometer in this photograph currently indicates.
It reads 0 mph
